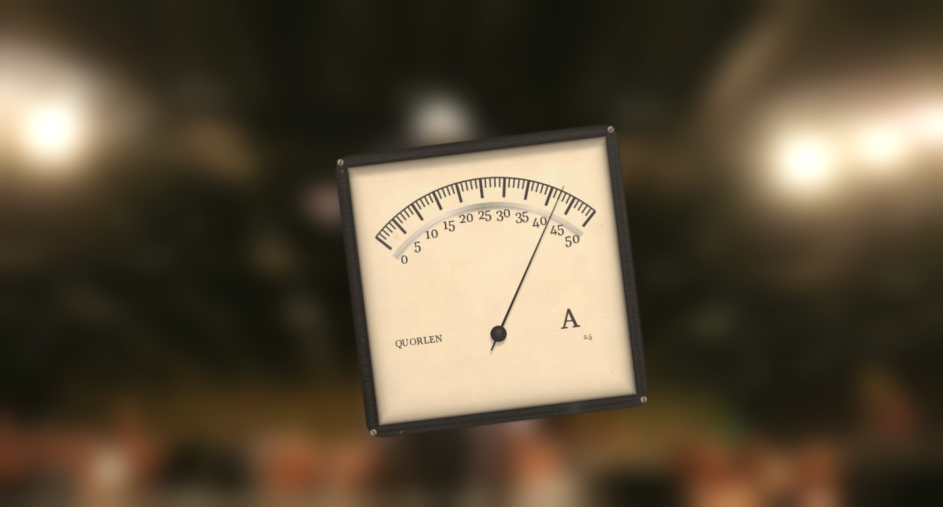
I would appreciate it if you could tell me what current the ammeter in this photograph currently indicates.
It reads 42 A
